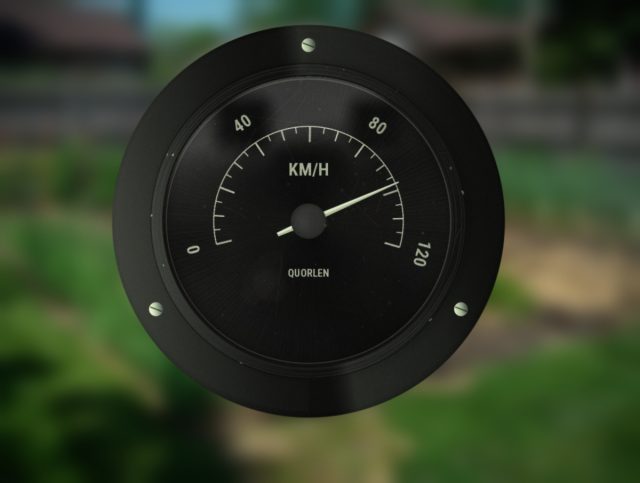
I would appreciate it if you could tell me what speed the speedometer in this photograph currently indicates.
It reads 97.5 km/h
